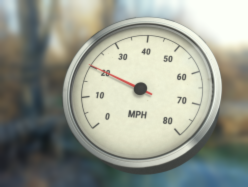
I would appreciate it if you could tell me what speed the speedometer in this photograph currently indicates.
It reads 20 mph
